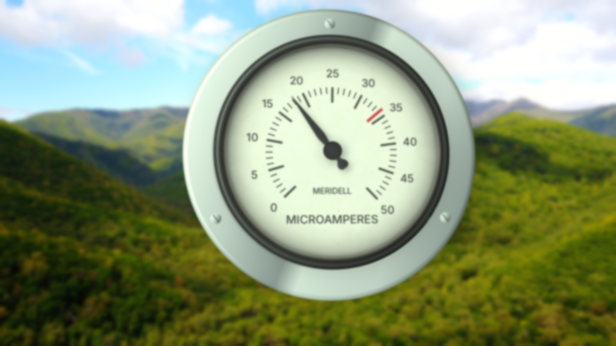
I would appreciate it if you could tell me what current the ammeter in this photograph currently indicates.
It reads 18 µA
